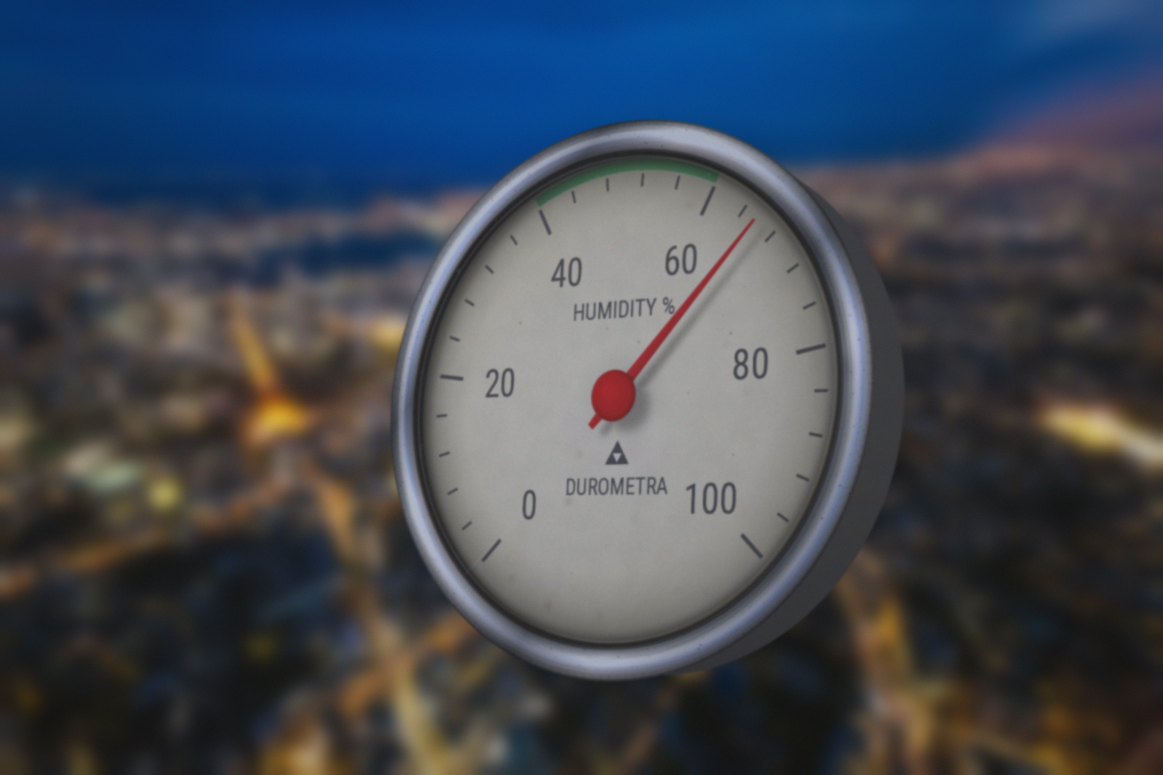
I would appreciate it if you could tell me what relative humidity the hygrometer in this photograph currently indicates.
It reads 66 %
